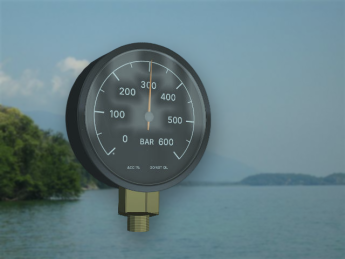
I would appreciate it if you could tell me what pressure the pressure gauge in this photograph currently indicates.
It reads 300 bar
